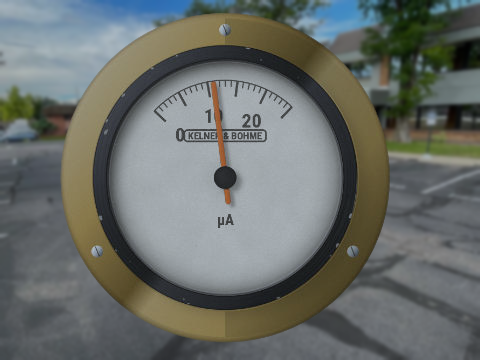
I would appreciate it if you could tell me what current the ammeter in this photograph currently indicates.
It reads 11 µA
